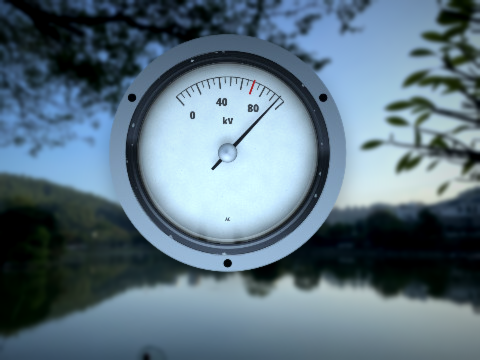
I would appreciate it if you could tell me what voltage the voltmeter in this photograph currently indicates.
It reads 95 kV
